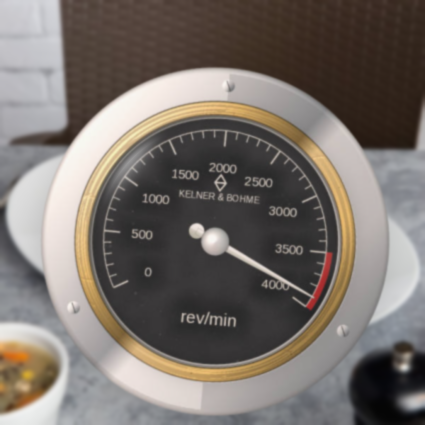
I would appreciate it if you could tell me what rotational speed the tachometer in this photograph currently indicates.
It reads 3900 rpm
